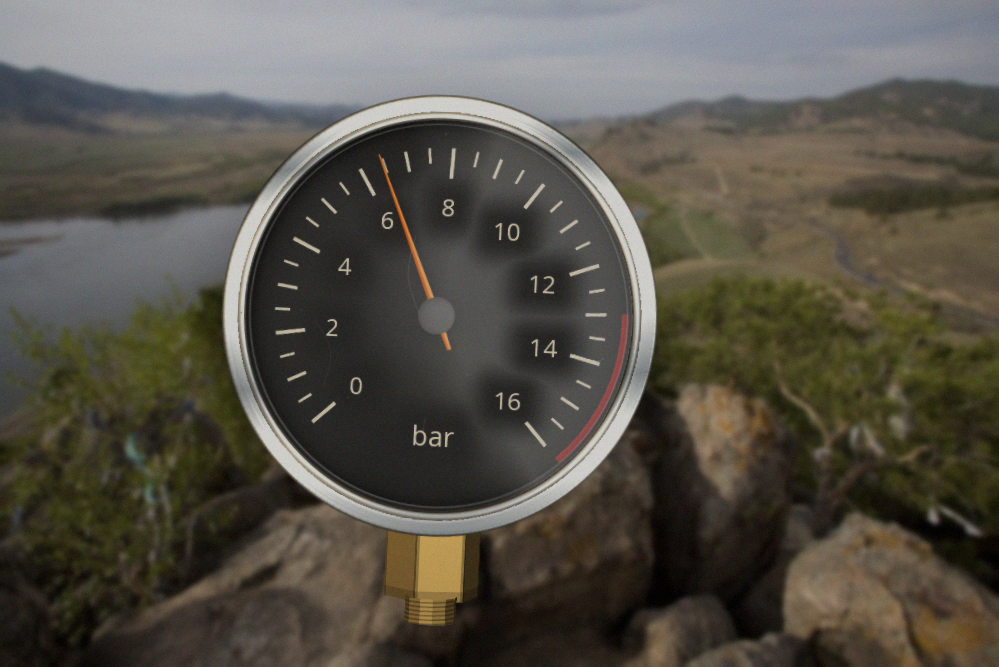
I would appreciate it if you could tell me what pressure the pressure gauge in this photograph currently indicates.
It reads 6.5 bar
